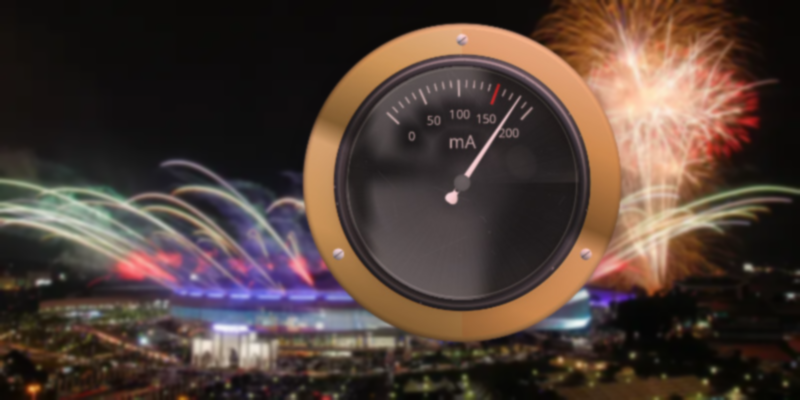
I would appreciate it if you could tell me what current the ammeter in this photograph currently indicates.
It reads 180 mA
